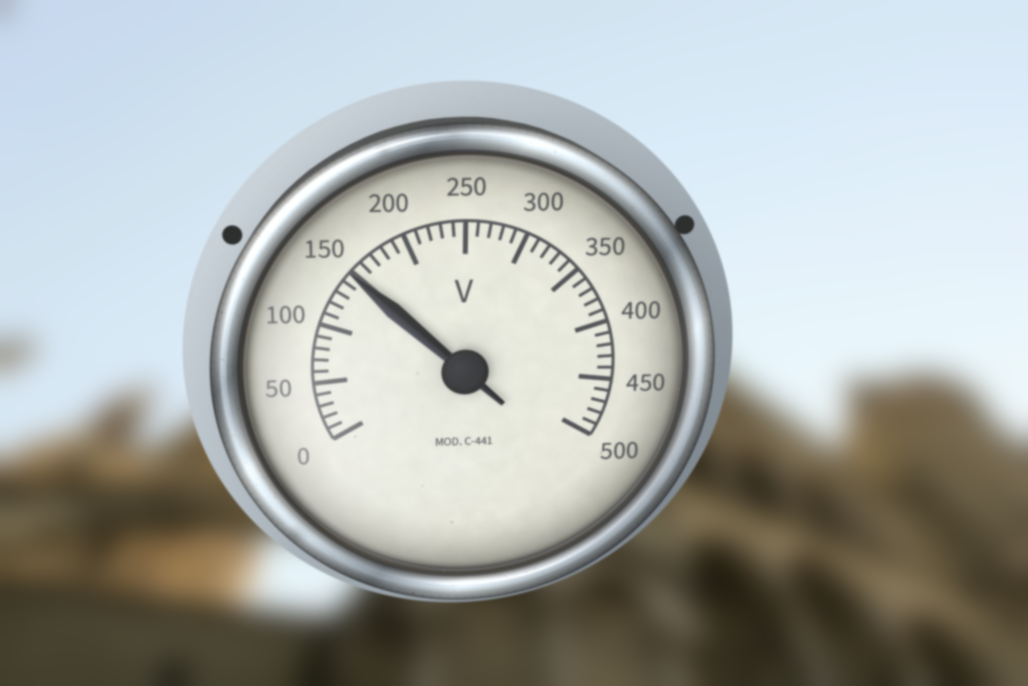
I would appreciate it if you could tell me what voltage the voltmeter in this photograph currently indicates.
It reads 150 V
